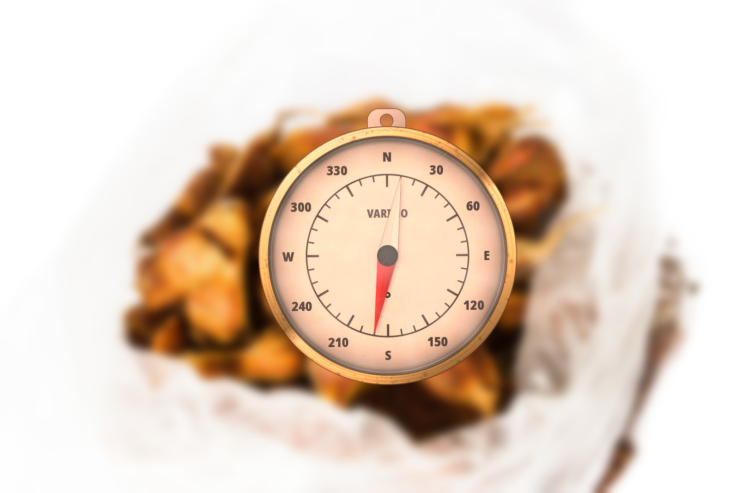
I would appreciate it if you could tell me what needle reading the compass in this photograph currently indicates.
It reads 190 °
